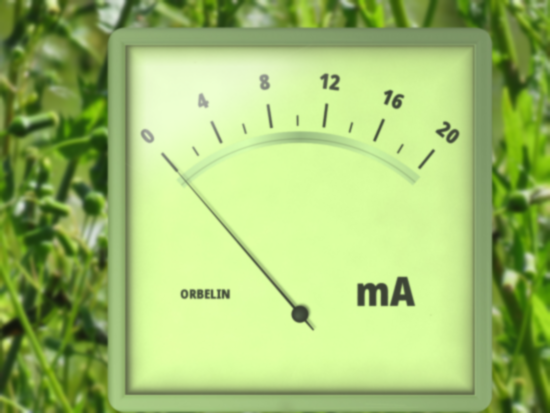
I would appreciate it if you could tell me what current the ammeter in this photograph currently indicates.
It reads 0 mA
